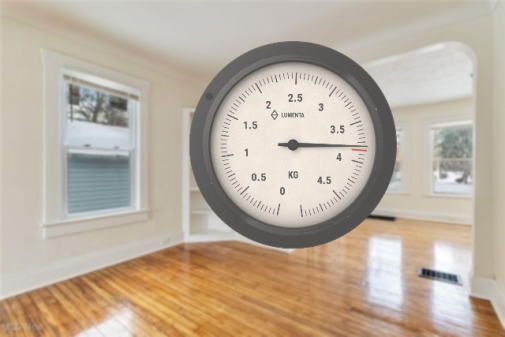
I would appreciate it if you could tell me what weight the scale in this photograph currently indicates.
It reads 3.8 kg
